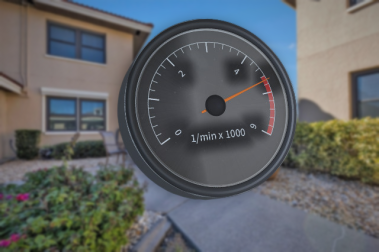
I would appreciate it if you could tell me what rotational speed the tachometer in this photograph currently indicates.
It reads 4700 rpm
